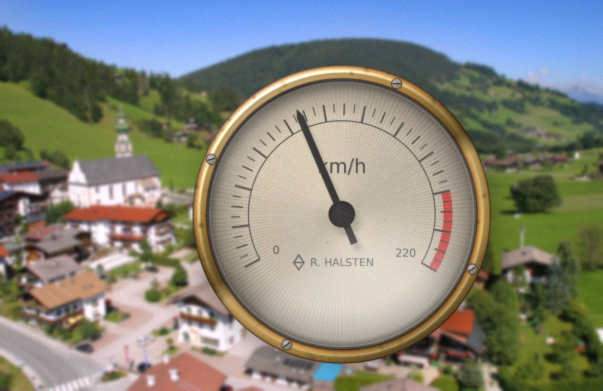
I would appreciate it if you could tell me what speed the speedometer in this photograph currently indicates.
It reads 87.5 km/h
